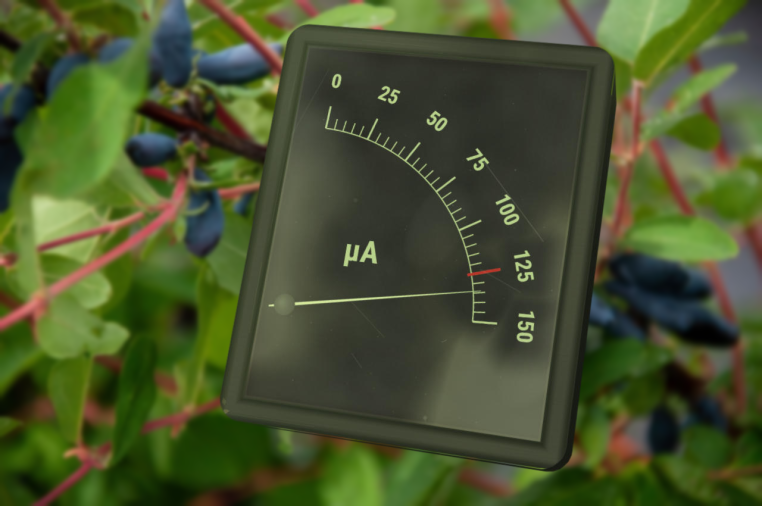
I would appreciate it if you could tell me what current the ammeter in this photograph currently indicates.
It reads 135 µA
